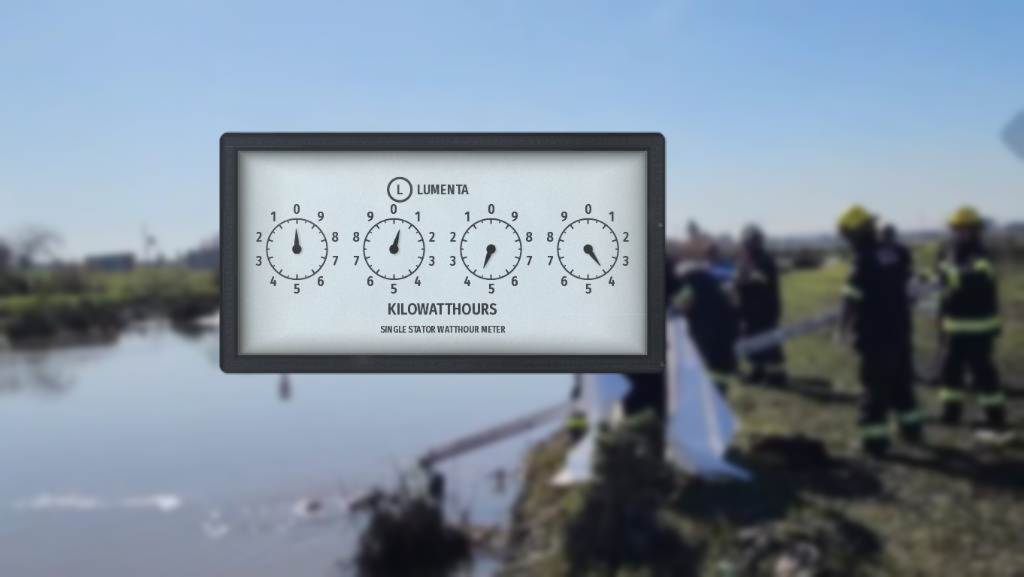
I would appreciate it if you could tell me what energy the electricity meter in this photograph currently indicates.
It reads 44 kWh
